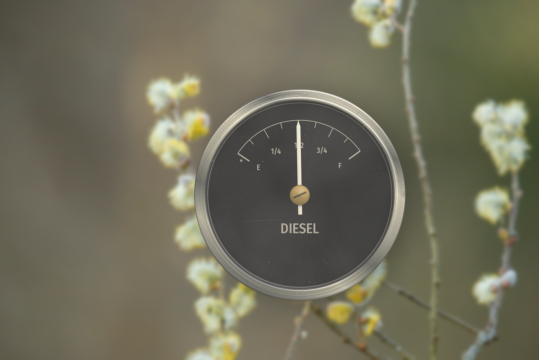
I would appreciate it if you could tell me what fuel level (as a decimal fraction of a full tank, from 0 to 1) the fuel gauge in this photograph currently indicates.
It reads 0.5
